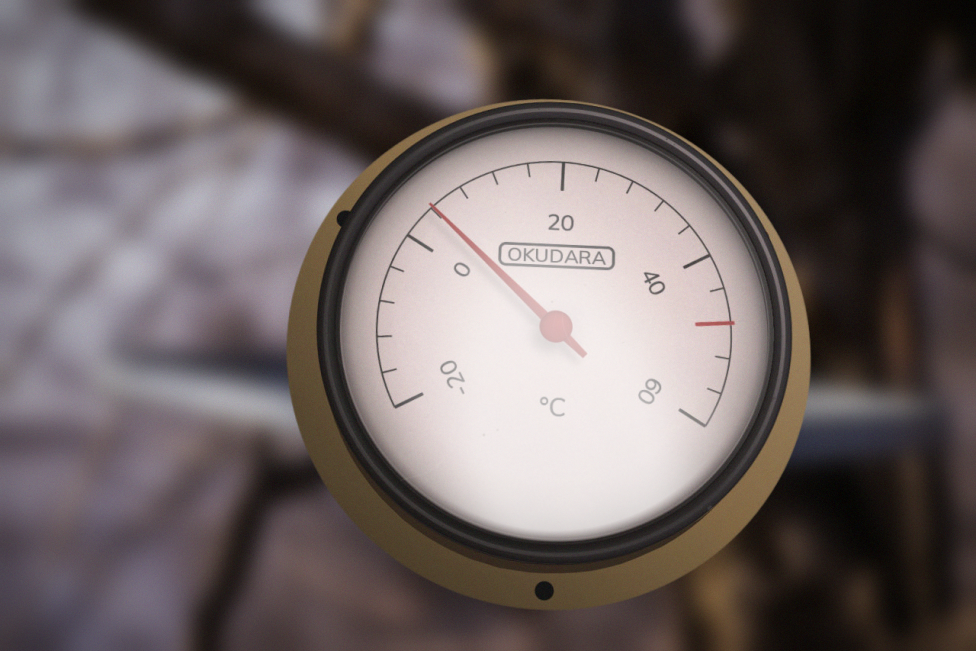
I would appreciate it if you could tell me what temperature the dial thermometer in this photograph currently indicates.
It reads 4 °C
